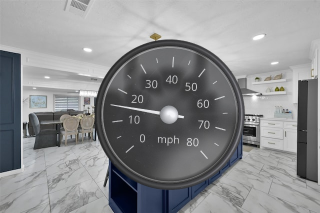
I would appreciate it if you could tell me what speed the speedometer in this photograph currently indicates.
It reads 15 mph
